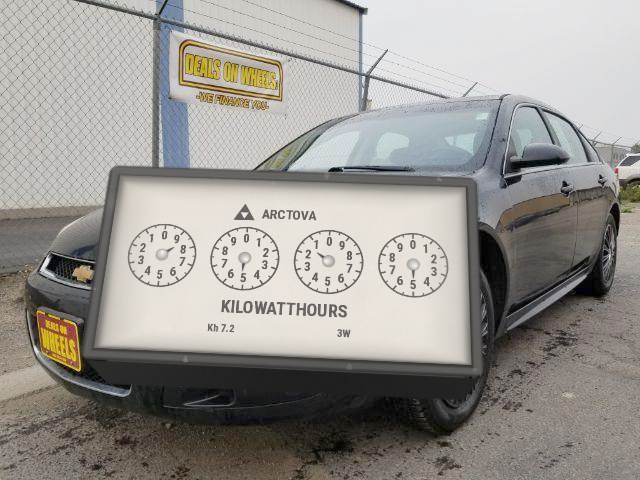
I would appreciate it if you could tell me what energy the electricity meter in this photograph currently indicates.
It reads 8515 kWh
